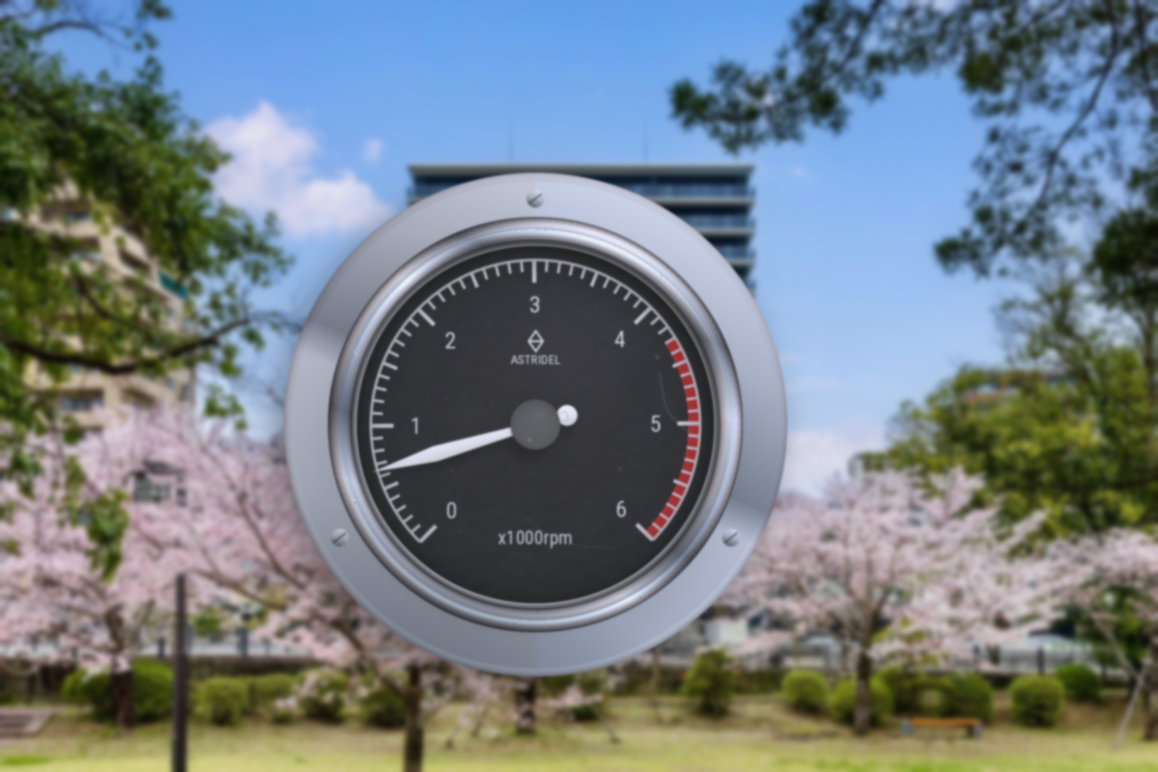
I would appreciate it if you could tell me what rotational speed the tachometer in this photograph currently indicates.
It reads 650 rpm
